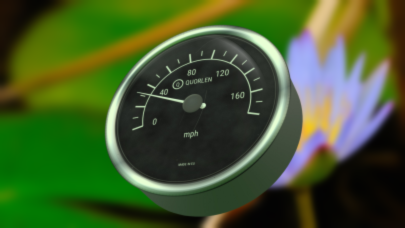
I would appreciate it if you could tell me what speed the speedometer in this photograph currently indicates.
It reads 30 mph
